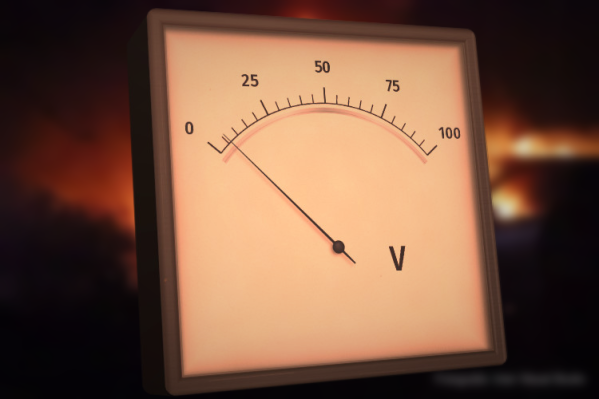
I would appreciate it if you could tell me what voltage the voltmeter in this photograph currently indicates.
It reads 5 V
